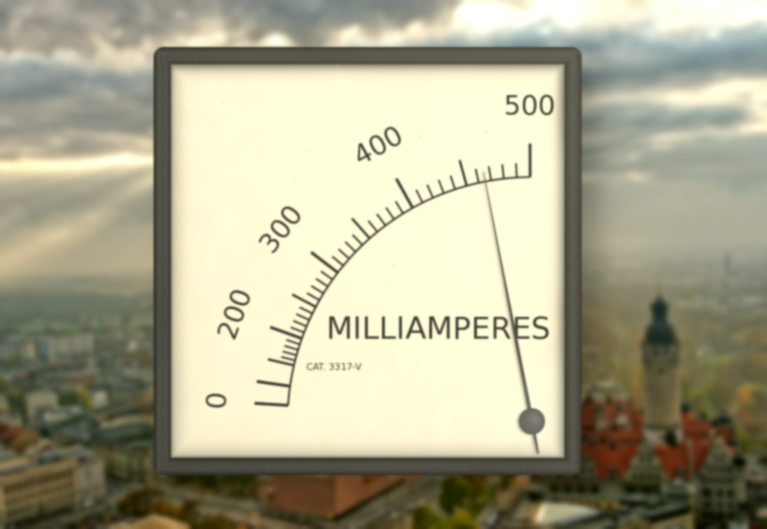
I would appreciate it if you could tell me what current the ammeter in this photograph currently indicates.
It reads 465 mA
